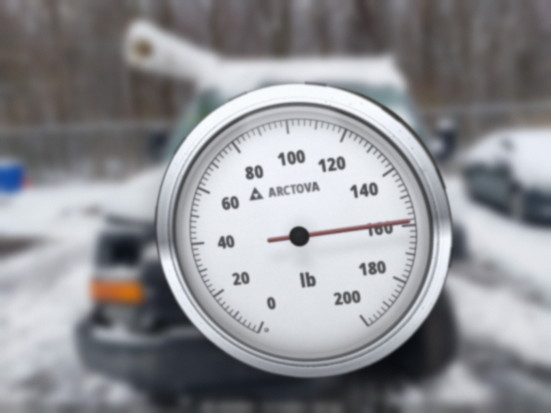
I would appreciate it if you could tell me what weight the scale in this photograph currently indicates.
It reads 158 lb
